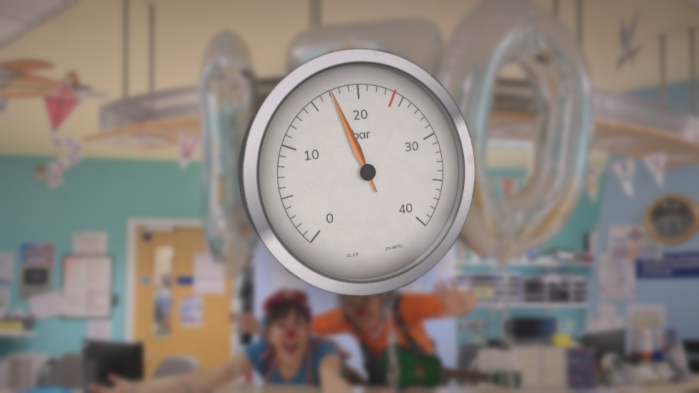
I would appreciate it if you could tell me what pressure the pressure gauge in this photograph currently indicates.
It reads 17 bar
